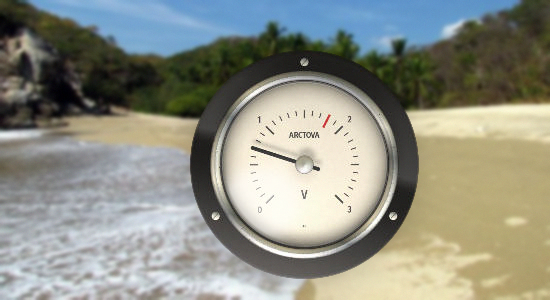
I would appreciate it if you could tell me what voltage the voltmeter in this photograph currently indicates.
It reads 0.7 V
